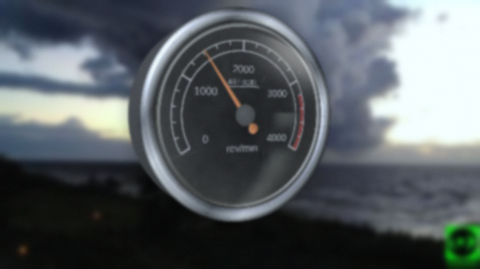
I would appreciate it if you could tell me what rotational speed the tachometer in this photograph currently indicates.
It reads 1400 rpm
